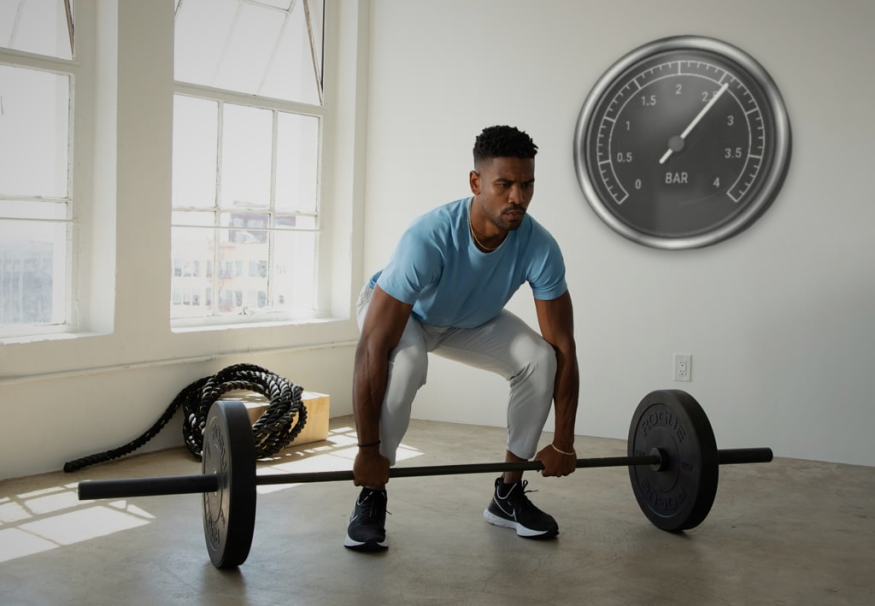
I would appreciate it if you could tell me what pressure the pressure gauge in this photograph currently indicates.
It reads 2.6 bar
